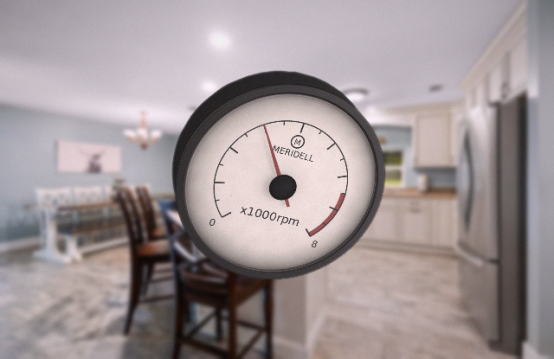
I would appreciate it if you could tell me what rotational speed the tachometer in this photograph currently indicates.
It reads 3000 rpm
